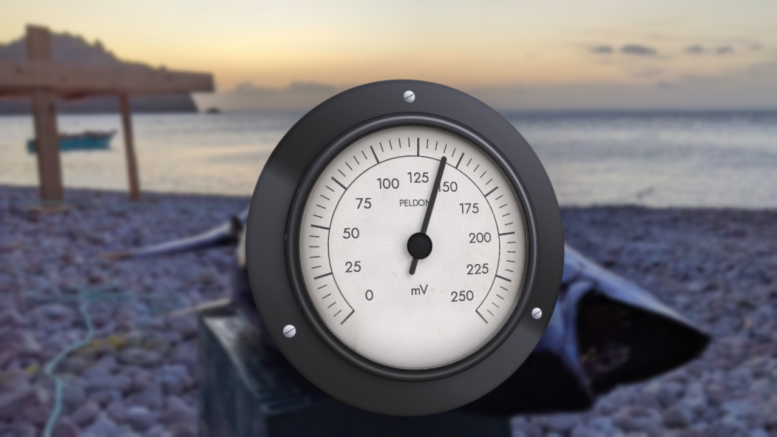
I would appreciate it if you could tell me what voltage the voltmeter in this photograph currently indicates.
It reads 140 mV
